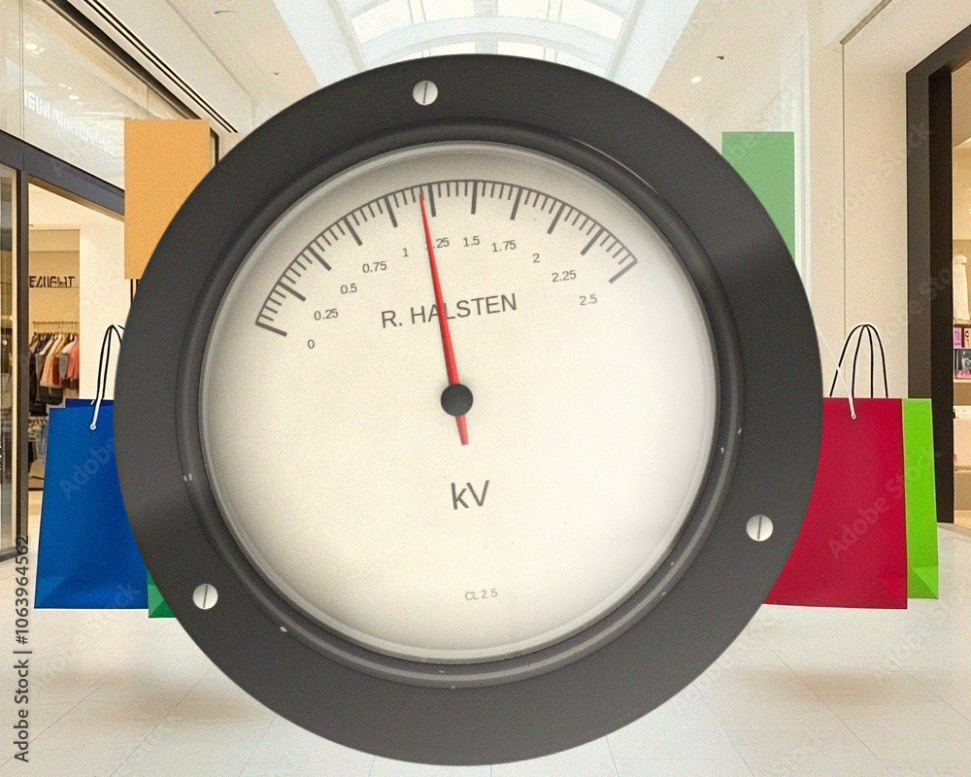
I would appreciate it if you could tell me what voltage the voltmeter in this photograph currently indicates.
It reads 1.2 kV
